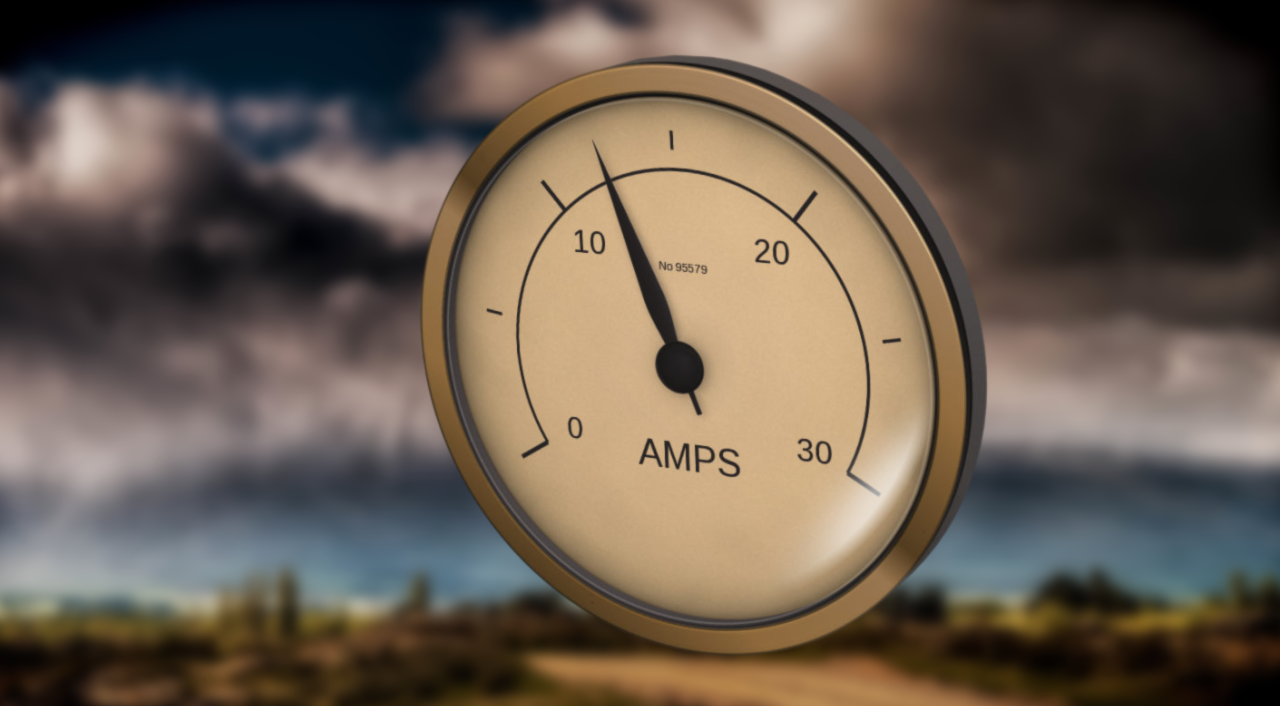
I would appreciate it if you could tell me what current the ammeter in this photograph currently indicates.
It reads 12.5 A
